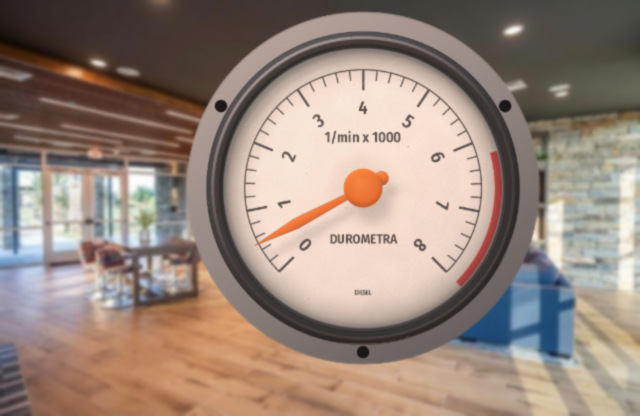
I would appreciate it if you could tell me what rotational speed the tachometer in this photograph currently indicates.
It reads 500 rpm
